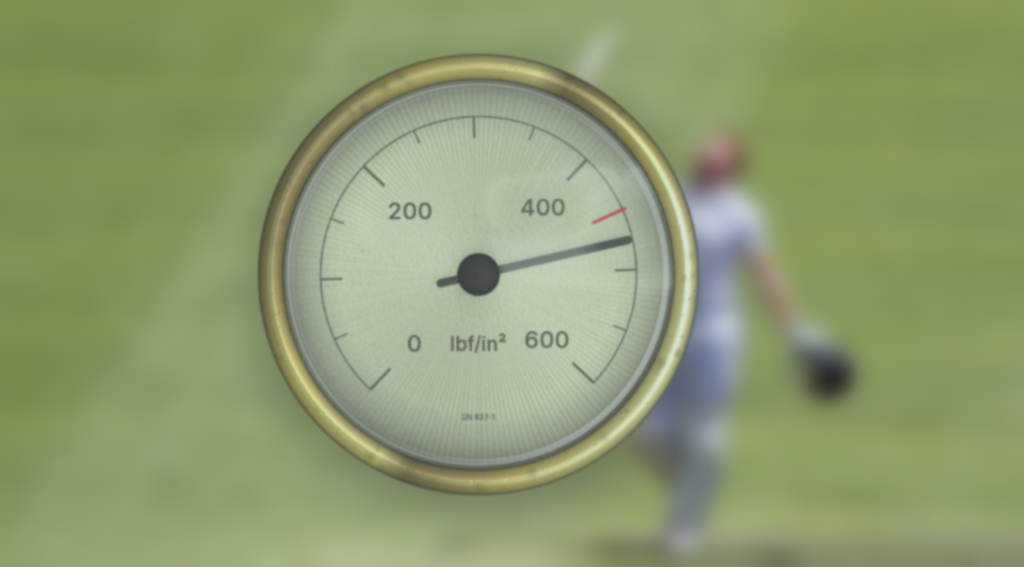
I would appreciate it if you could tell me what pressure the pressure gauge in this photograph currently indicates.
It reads 475 psi
